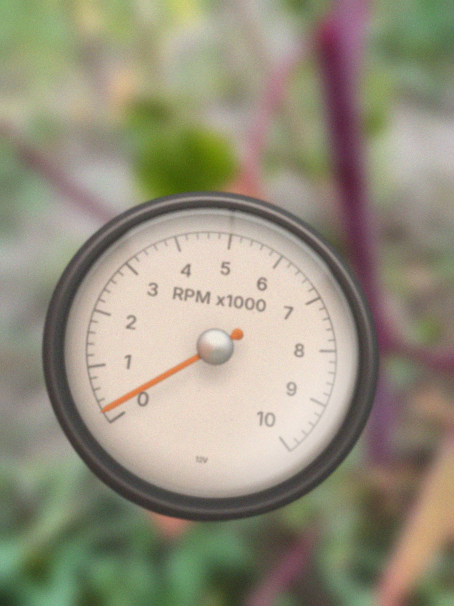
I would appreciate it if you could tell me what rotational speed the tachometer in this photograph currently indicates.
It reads 200 rpm
